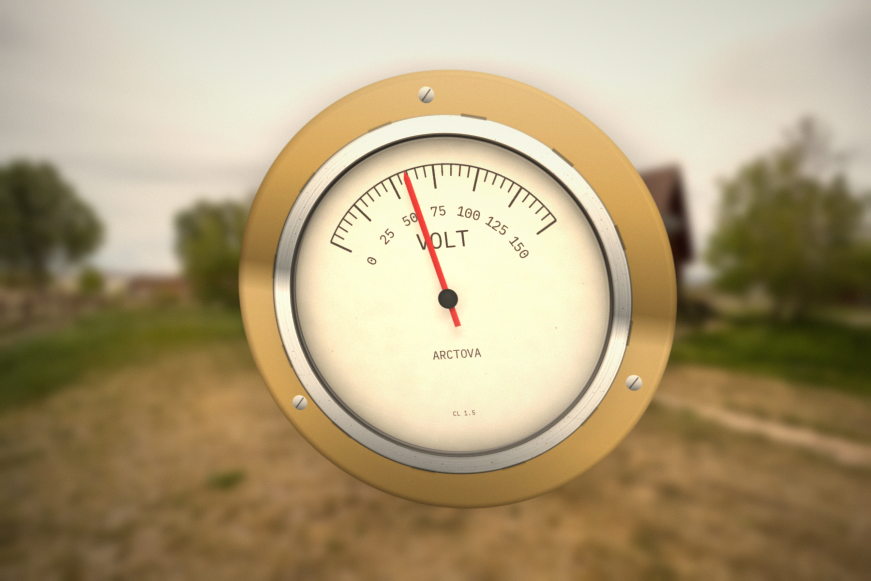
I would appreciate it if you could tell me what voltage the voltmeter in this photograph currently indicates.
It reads 60 V
